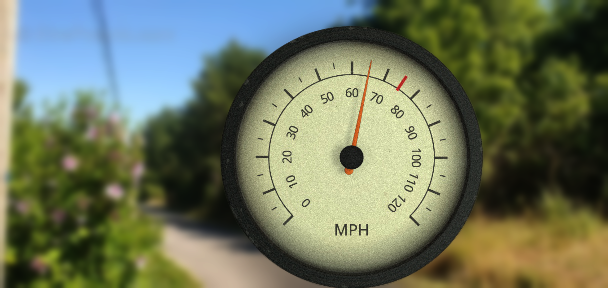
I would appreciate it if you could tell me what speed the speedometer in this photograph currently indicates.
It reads 65 mph
